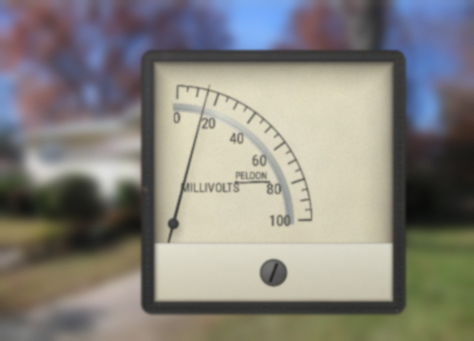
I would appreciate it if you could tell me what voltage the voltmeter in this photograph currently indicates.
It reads 15 mV
